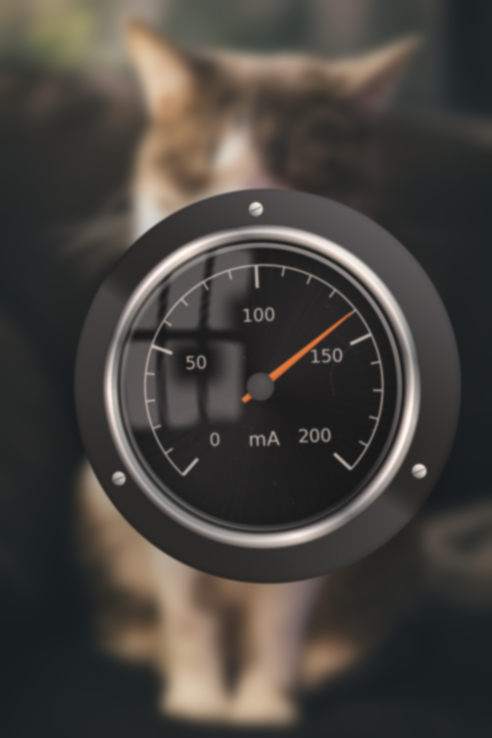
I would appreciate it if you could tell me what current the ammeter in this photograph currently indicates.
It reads 140 mA
